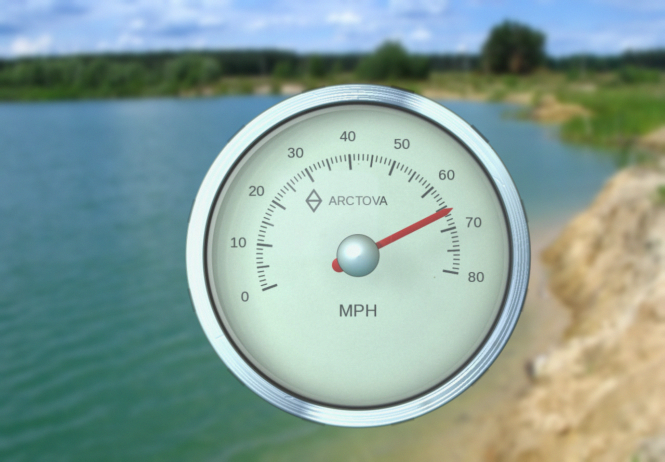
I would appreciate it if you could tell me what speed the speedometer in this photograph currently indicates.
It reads 66 mph
